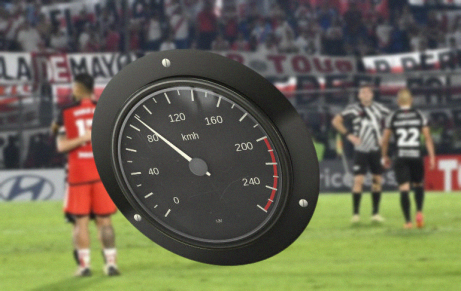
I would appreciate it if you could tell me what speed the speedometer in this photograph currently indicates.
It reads 90 km/h
